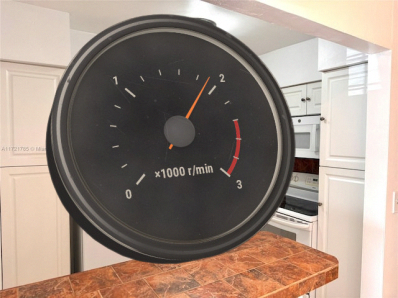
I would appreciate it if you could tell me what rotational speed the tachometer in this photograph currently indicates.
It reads 1900 rpm
